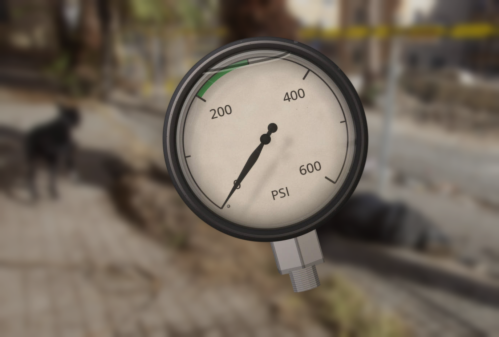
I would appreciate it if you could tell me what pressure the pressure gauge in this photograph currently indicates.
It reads 0 psi
